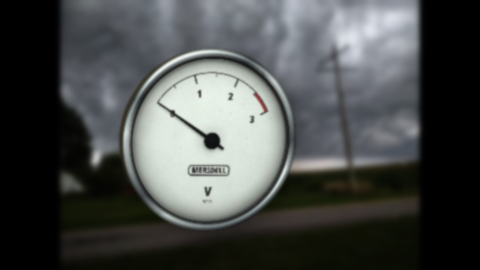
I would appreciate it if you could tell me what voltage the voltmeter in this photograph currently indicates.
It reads 0 V
